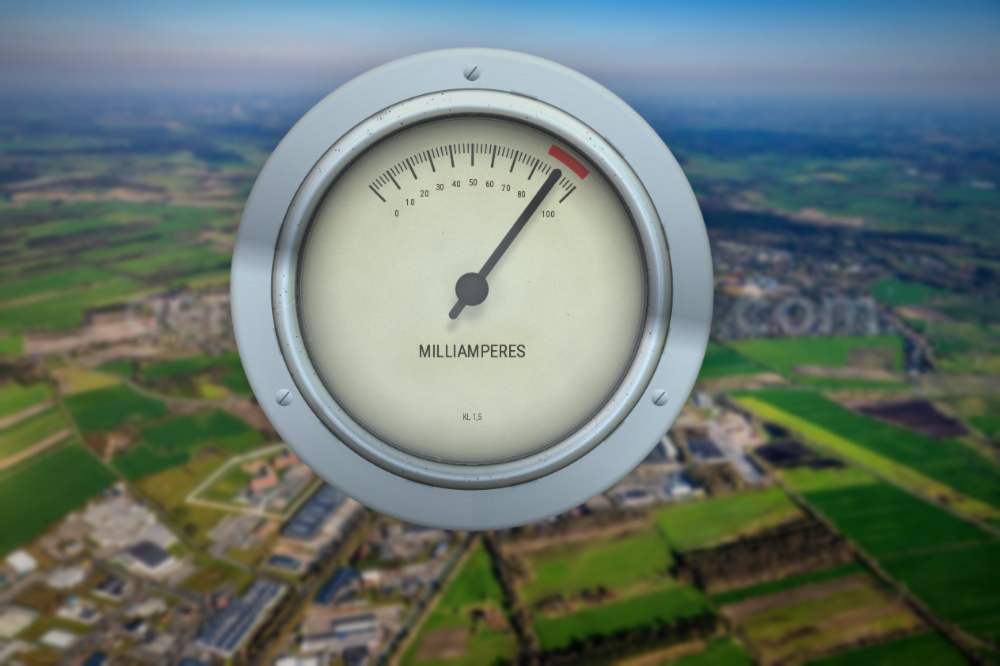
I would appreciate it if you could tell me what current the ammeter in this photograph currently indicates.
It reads 90 mA
